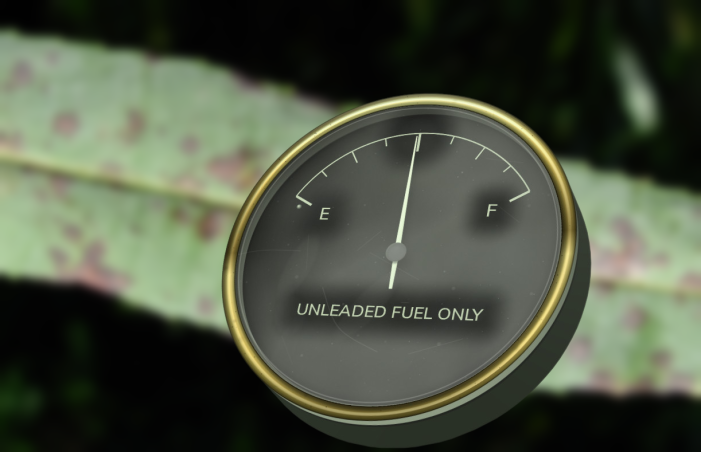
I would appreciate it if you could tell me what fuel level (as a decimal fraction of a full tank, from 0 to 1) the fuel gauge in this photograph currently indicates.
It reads 0.5
